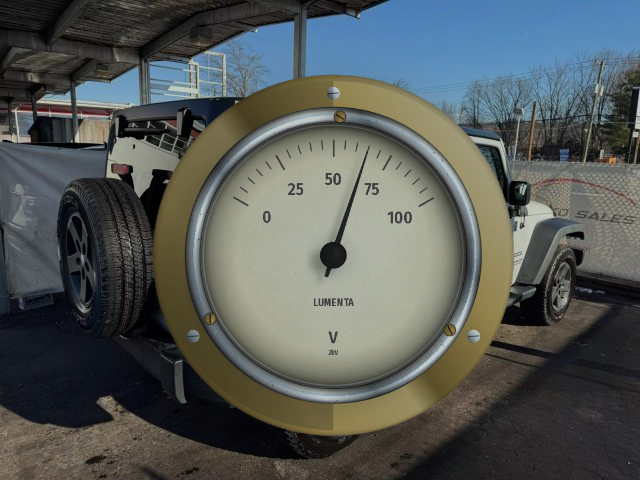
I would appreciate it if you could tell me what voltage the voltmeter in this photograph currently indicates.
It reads 65 V
